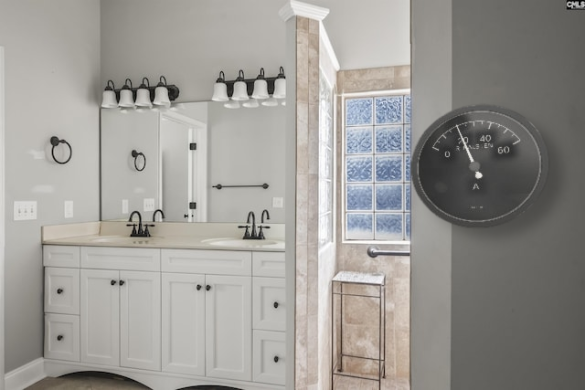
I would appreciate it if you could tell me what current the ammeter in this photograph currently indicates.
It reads 20 A
